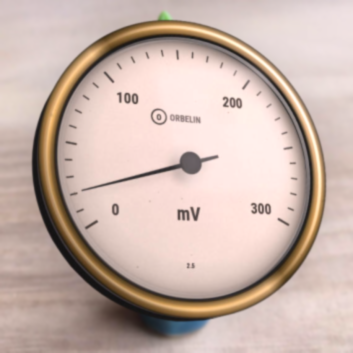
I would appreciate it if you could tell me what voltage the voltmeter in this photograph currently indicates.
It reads 20 mV
